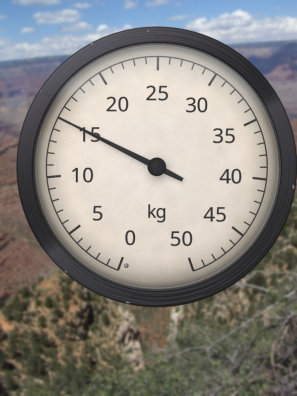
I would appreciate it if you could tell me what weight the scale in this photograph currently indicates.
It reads 15 kg
